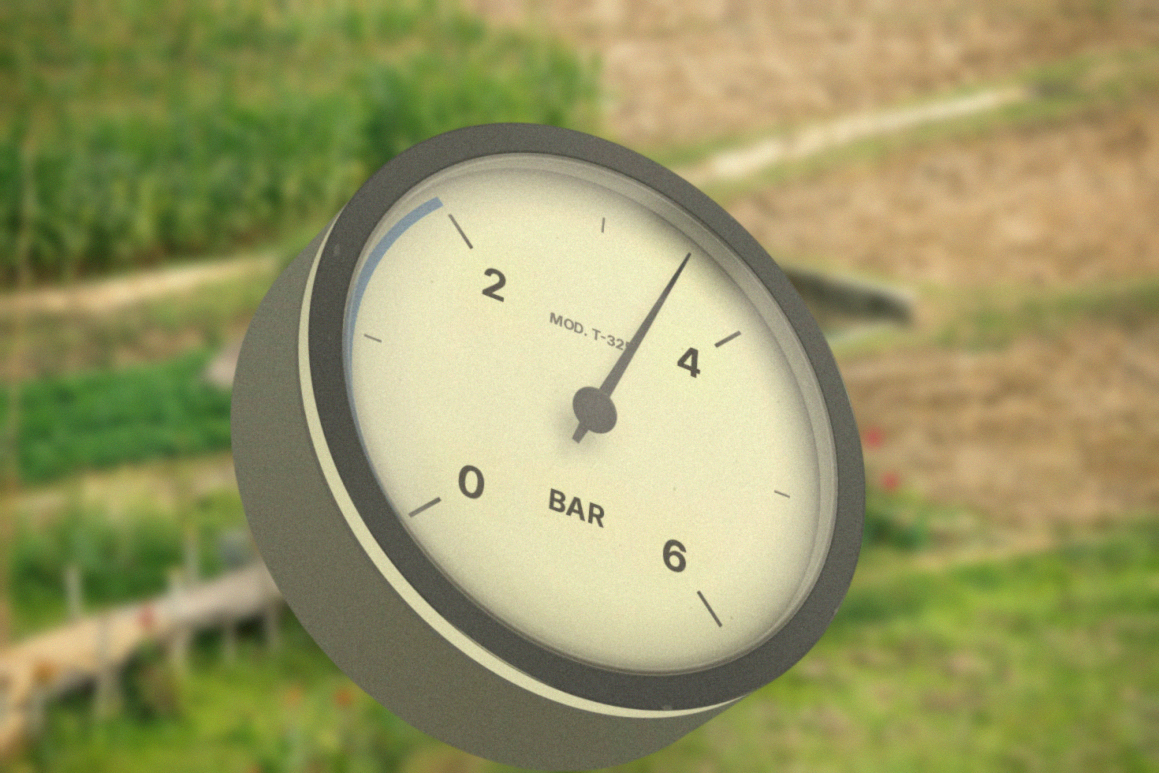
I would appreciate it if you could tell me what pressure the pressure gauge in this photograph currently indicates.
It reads 3.5 bar
